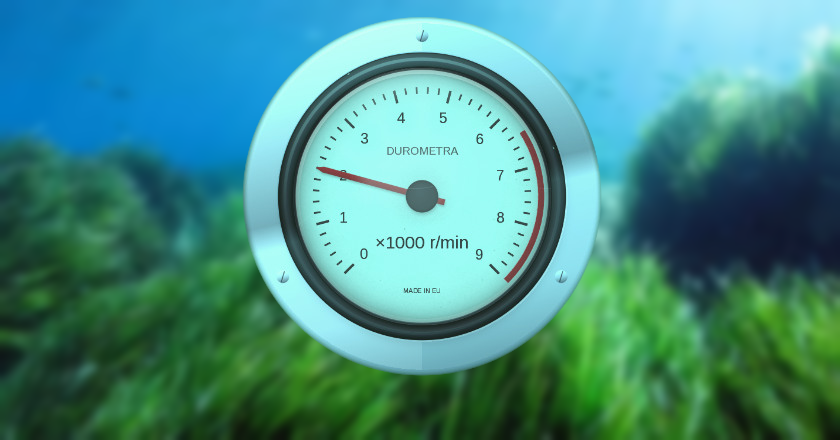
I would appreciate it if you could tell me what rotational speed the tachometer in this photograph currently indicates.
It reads 2000 rpm
